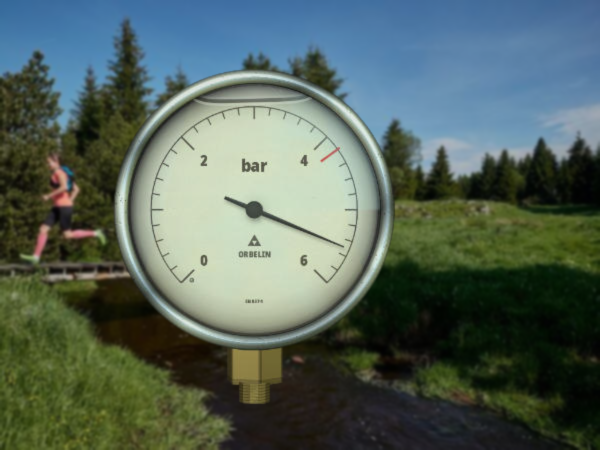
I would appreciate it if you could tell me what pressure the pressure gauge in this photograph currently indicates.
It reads 5.5 bar
